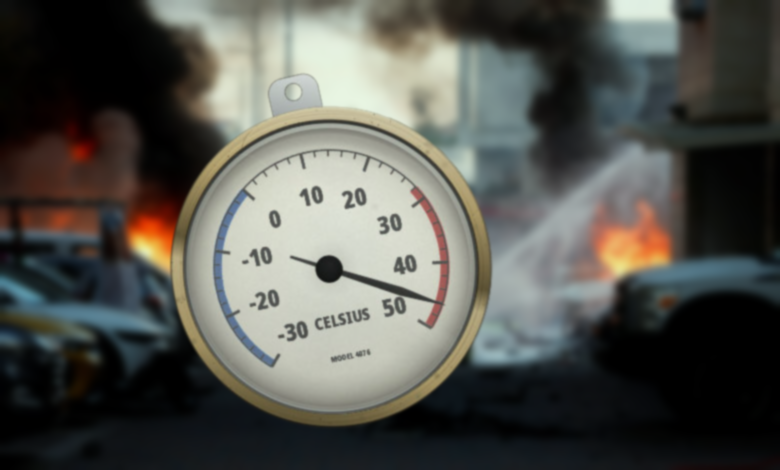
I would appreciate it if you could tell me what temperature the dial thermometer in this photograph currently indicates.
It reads 46 °C
